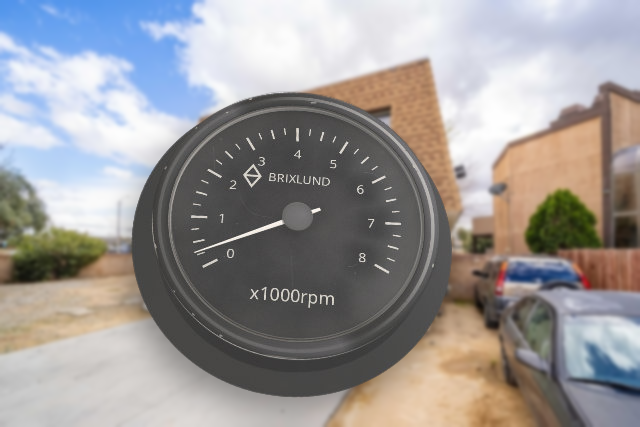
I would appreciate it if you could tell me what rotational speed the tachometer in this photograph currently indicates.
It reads 250 rpm
